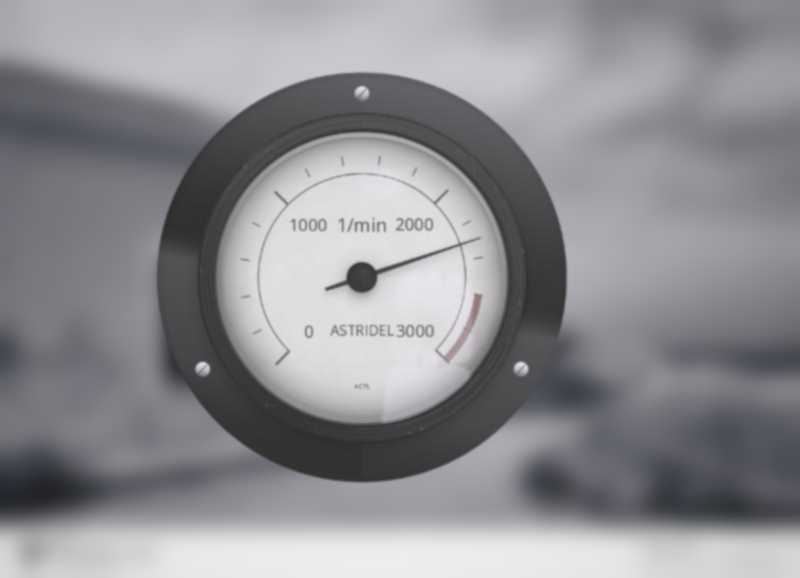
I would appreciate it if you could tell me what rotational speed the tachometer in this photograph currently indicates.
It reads 2300 rpm
